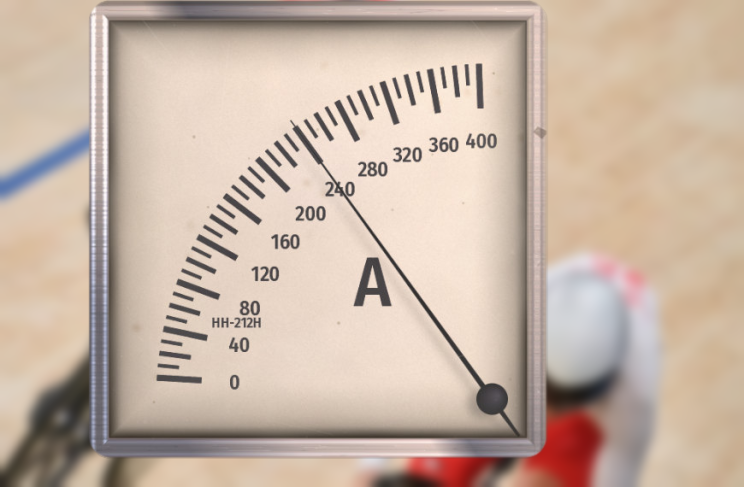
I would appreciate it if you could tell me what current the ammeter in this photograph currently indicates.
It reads 240 A
